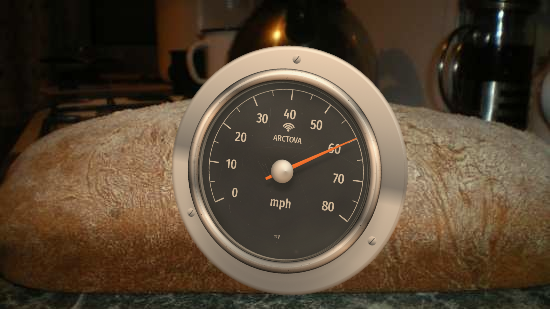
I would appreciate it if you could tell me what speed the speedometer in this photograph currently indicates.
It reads 60 mph
